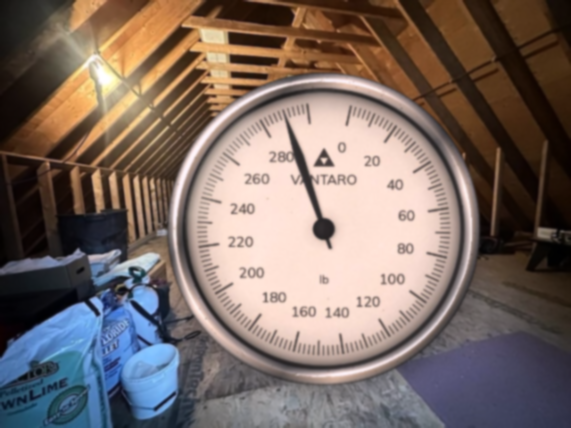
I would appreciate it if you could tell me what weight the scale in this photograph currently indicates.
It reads 290 lb
